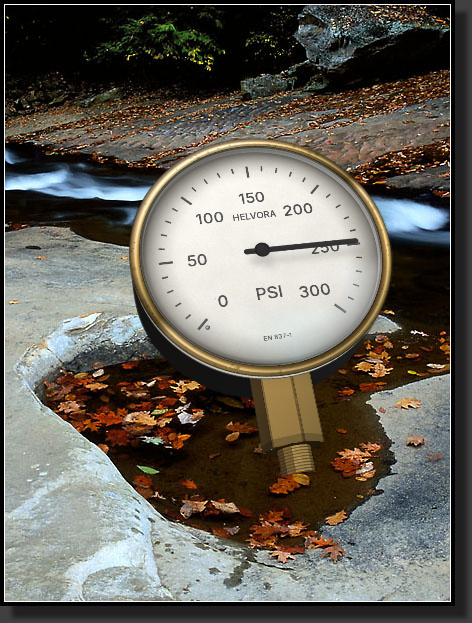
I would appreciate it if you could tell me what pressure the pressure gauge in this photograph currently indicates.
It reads 250 psi
